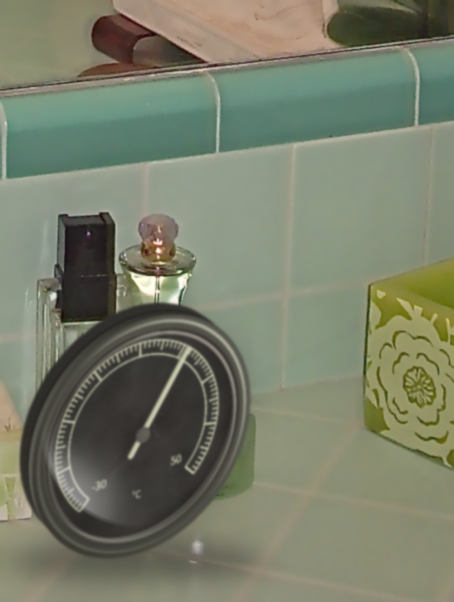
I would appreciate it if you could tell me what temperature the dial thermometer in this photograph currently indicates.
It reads 20 °C
